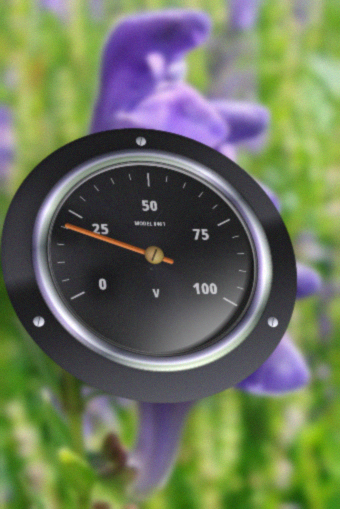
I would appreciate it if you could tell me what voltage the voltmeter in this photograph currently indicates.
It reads 20 V
